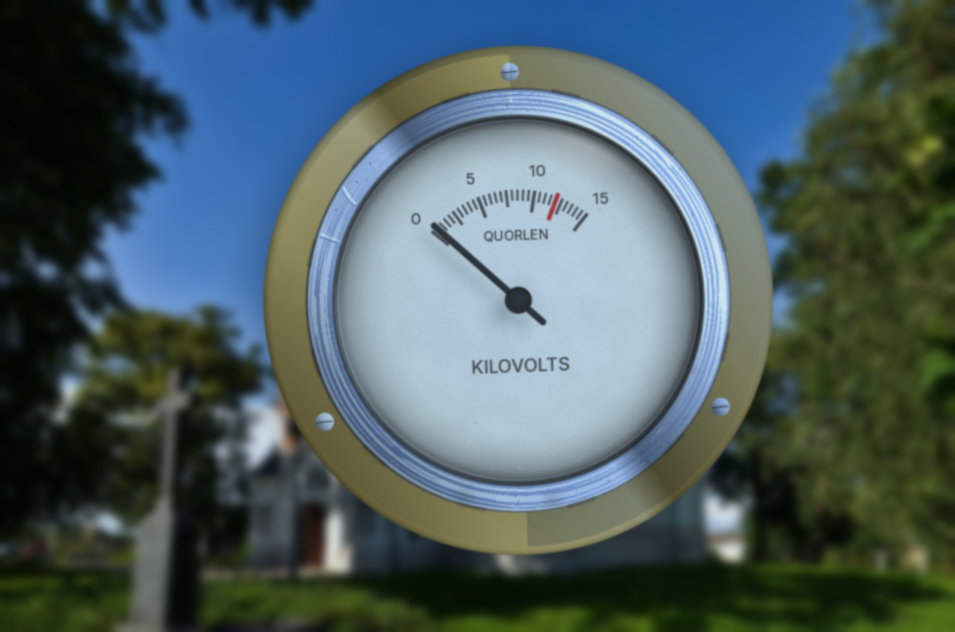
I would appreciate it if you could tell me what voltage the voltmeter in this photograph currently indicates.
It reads 0.5 kV
